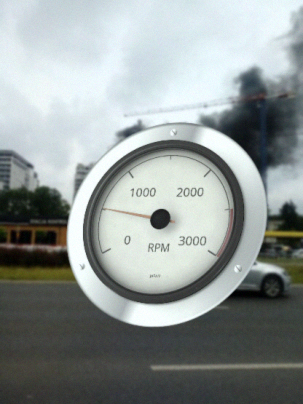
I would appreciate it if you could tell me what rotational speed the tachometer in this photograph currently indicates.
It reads 500 rpm
